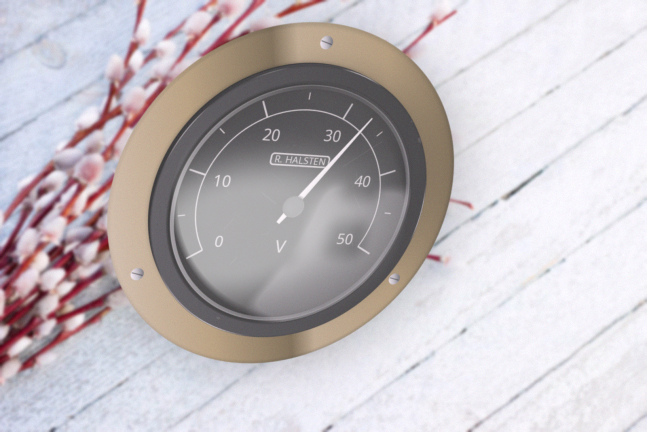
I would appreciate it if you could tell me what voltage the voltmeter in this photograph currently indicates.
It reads 32.5 V
